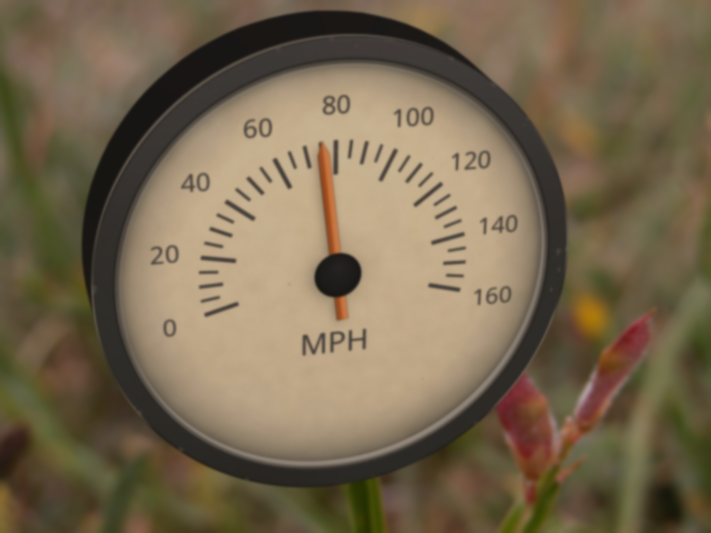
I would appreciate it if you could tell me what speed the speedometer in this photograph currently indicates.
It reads 75 mph
